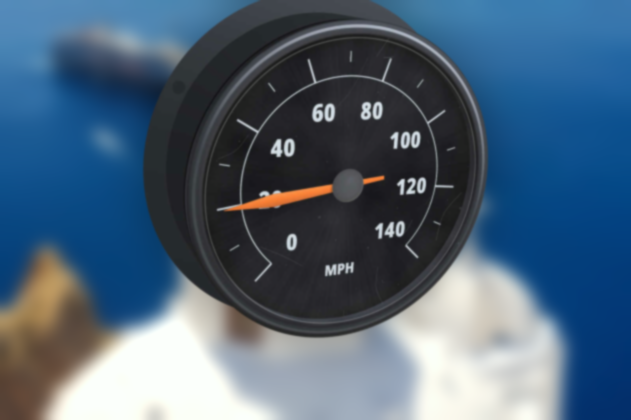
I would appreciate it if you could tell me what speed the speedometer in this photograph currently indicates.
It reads 20 mph
